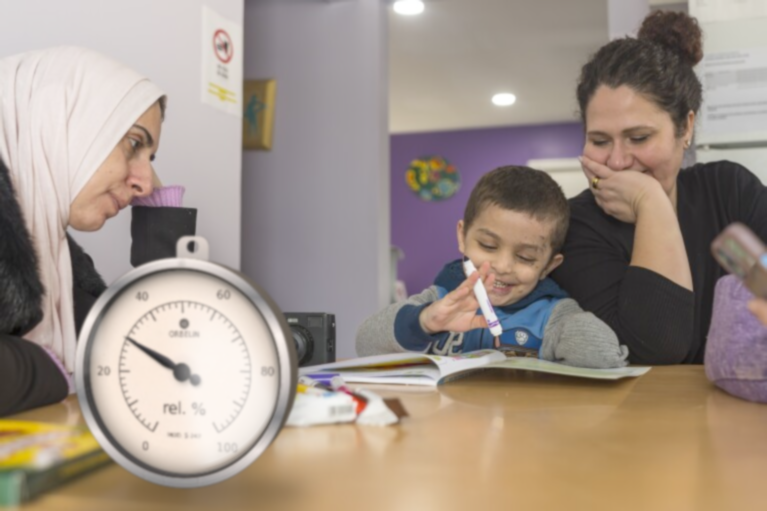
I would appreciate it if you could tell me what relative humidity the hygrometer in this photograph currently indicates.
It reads 30 %
